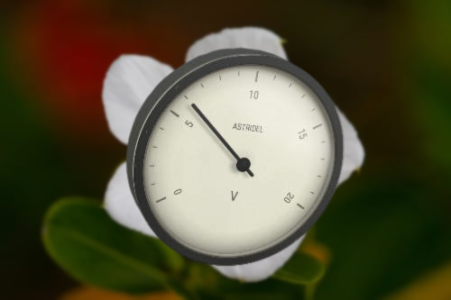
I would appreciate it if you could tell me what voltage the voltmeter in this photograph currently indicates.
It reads 6 V
